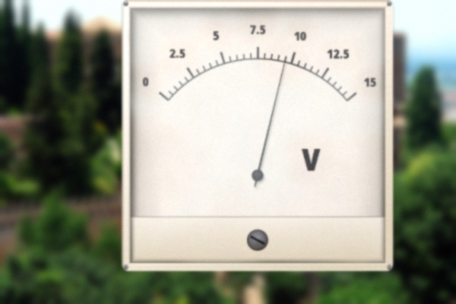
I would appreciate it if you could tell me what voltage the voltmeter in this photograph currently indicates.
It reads 9.5 V
